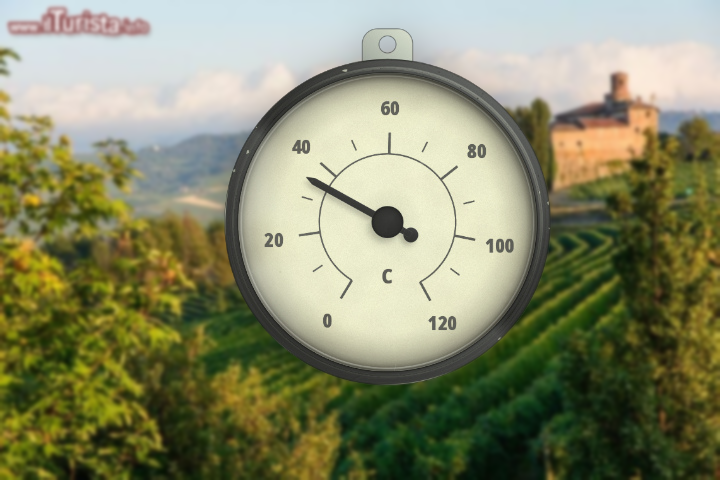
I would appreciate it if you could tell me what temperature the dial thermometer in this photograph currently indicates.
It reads 35 °C
